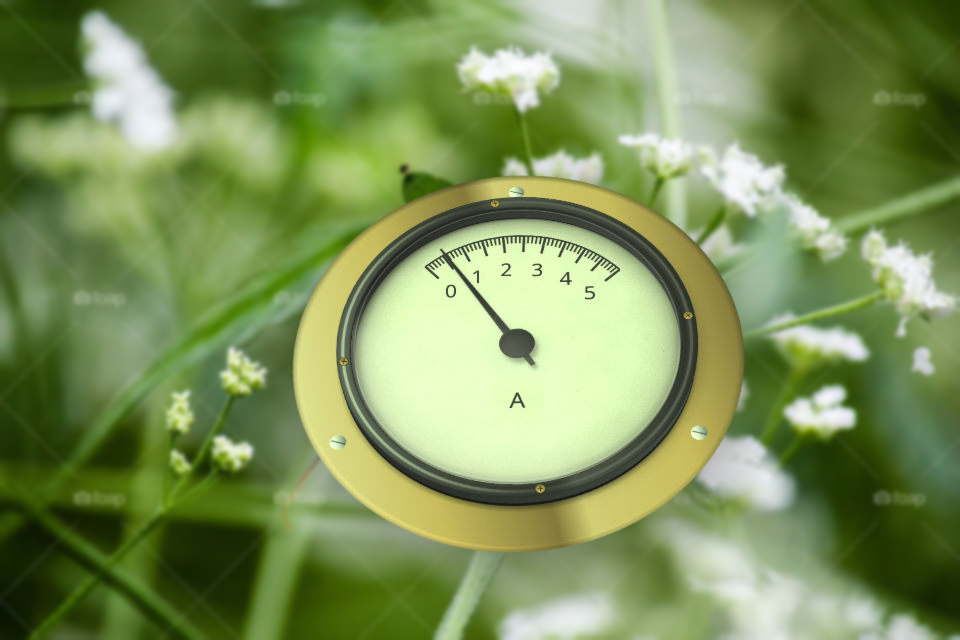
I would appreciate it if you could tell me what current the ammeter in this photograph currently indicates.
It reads 0.5 A
